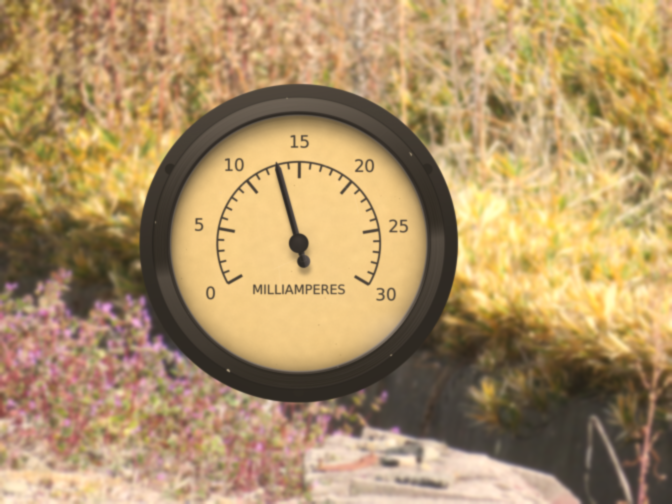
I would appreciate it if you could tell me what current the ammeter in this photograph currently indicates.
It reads 13 mA
